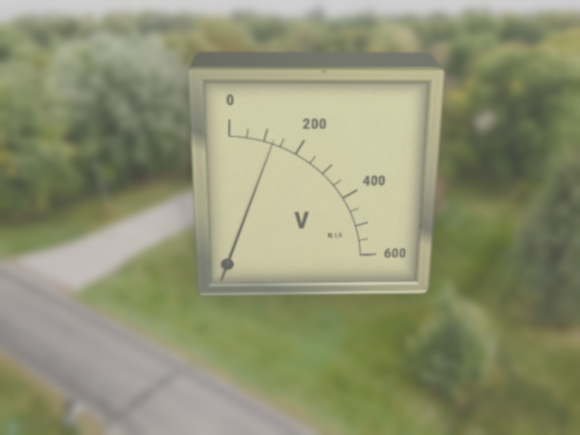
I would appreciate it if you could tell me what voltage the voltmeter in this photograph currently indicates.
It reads 125 V
